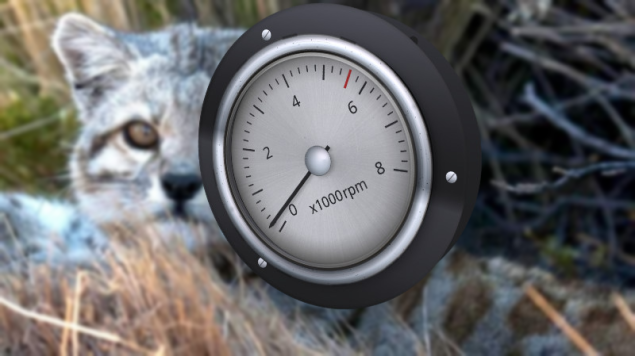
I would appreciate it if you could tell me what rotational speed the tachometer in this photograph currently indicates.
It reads 200 rpm
